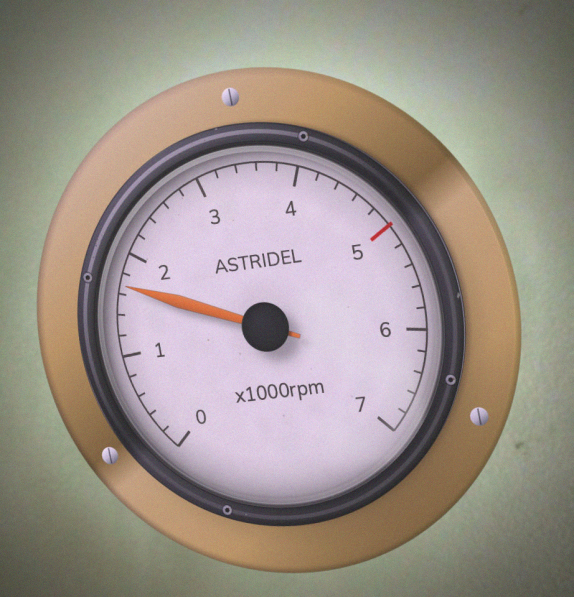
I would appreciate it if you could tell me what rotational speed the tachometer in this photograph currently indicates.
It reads 1700 rpm
